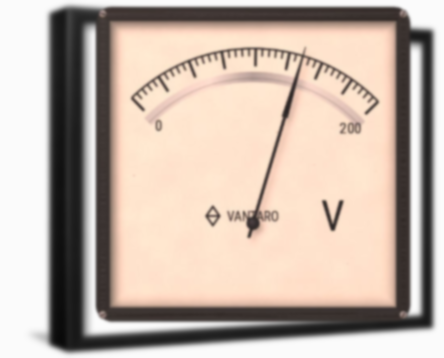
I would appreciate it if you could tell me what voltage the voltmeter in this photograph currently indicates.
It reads 135 V
